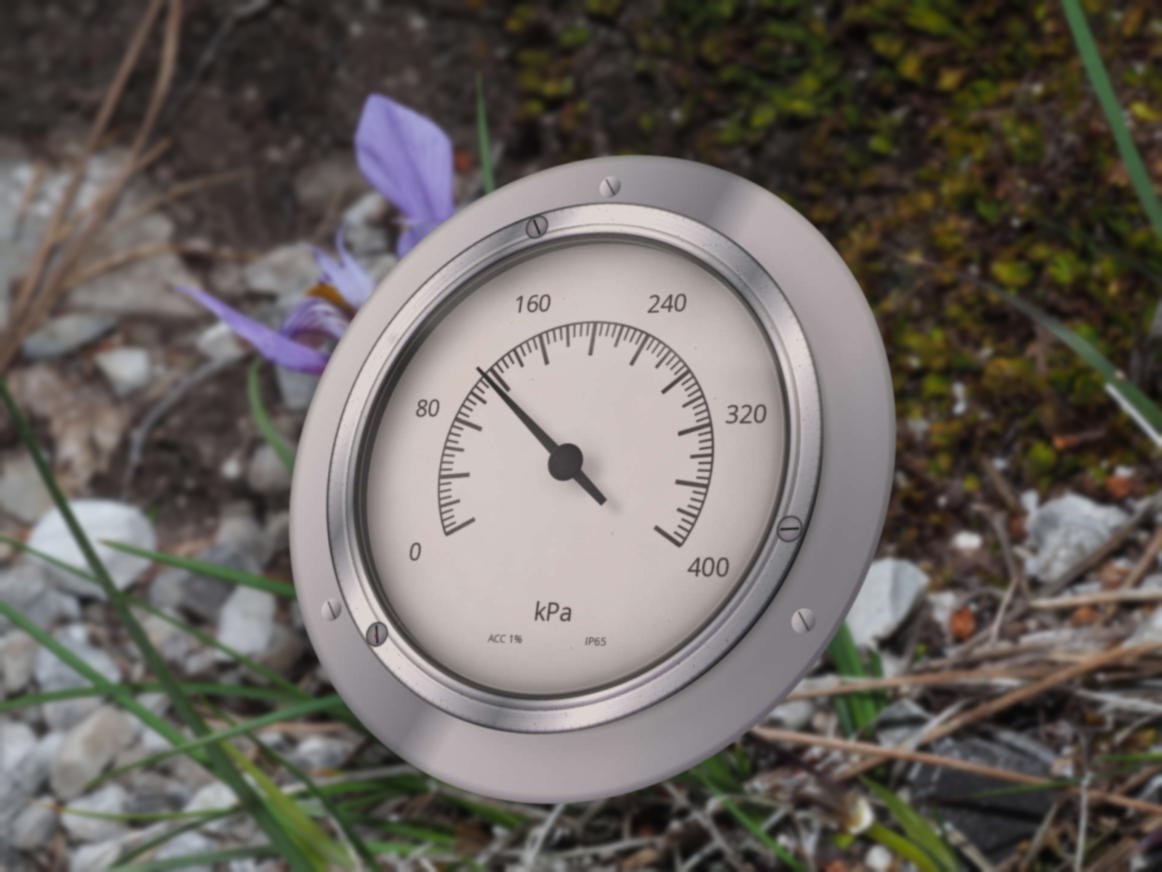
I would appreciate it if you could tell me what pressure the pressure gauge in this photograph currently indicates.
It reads 115 kPa
